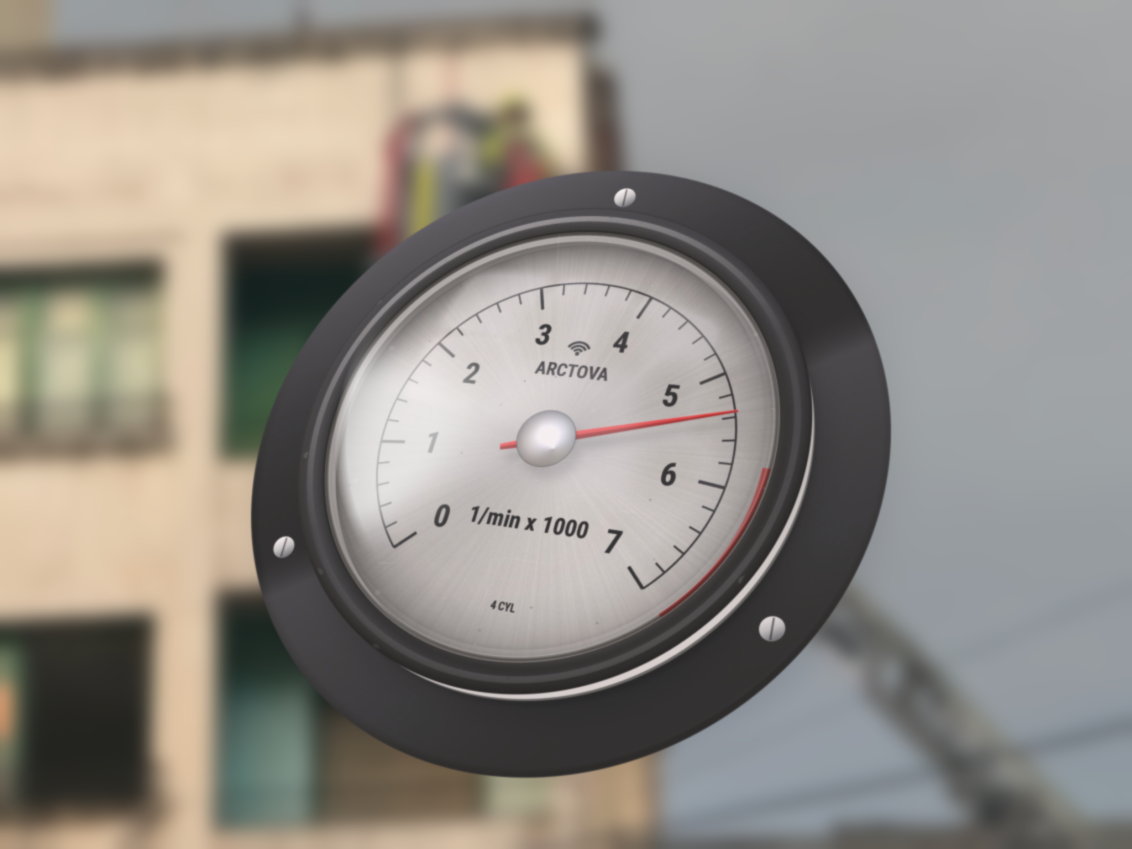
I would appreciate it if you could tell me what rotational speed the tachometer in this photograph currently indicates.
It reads 5400 rpm
